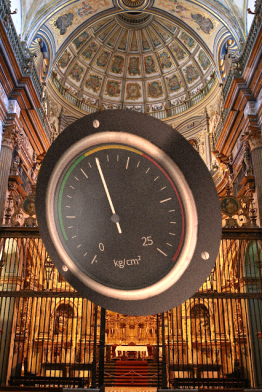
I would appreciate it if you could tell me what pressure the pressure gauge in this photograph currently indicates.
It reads 12 kg/cm²
